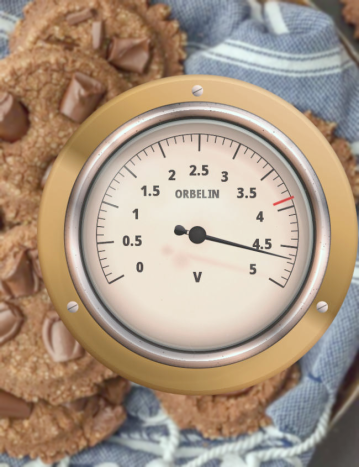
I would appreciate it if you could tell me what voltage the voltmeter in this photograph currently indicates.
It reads 4.65 V
